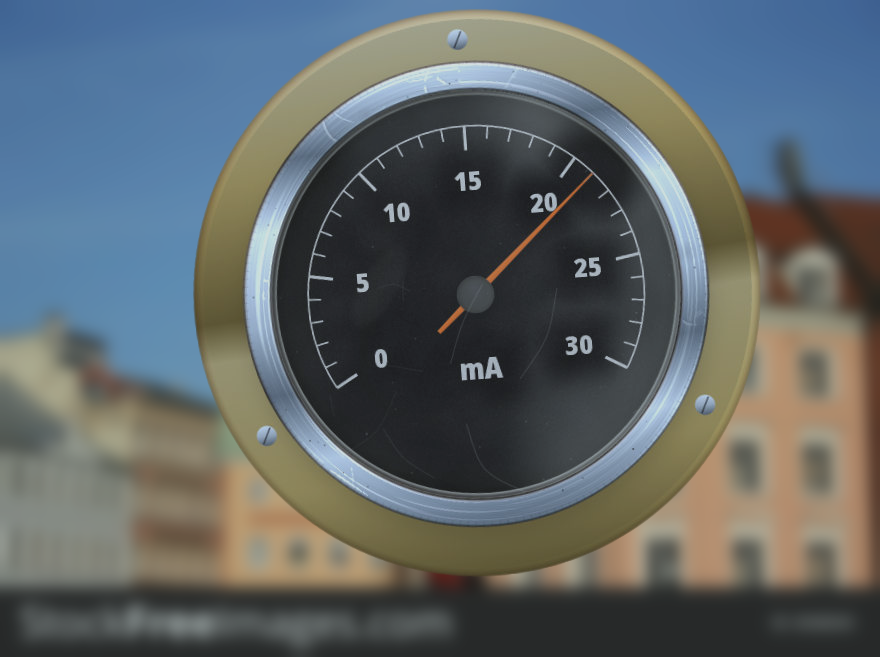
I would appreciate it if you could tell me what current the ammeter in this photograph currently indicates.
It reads 21 mA
